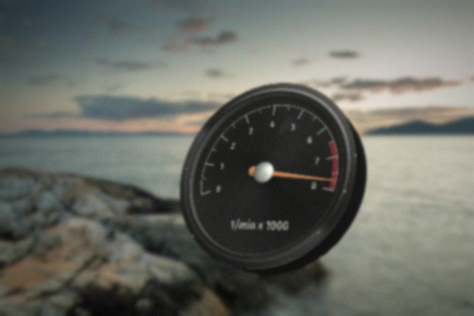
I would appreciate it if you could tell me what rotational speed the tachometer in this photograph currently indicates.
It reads 7750 rpm
